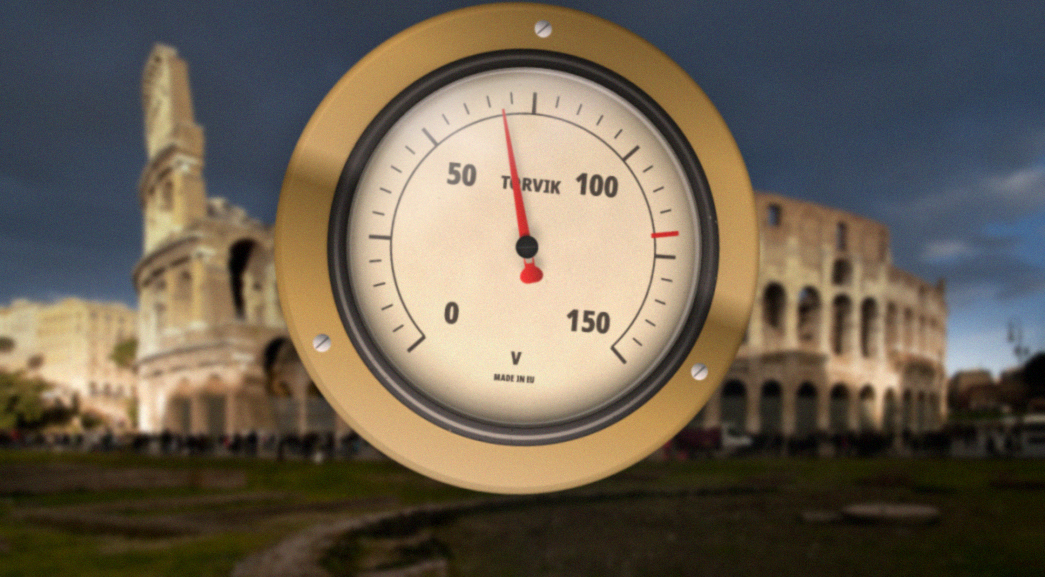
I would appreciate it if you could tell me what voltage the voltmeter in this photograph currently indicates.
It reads 67.5 V
